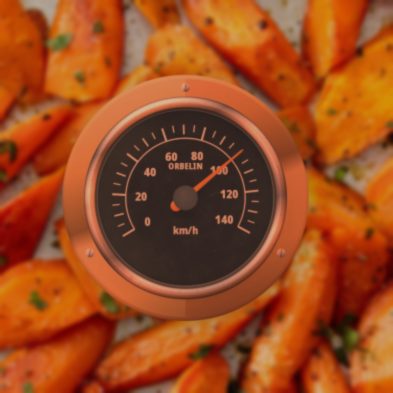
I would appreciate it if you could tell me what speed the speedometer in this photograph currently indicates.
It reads 100 km/h
